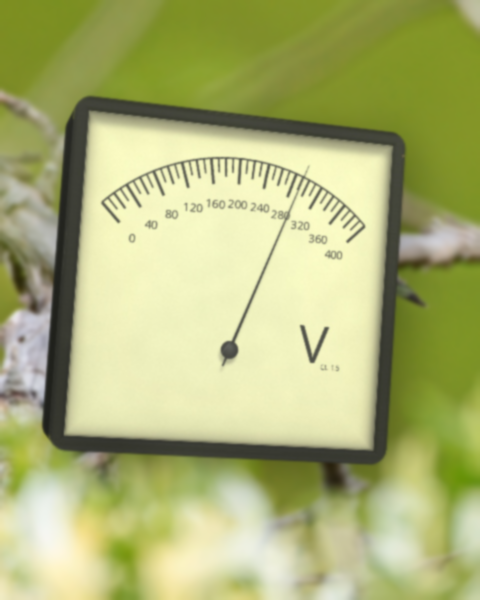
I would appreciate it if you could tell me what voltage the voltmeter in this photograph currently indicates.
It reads 290 V
